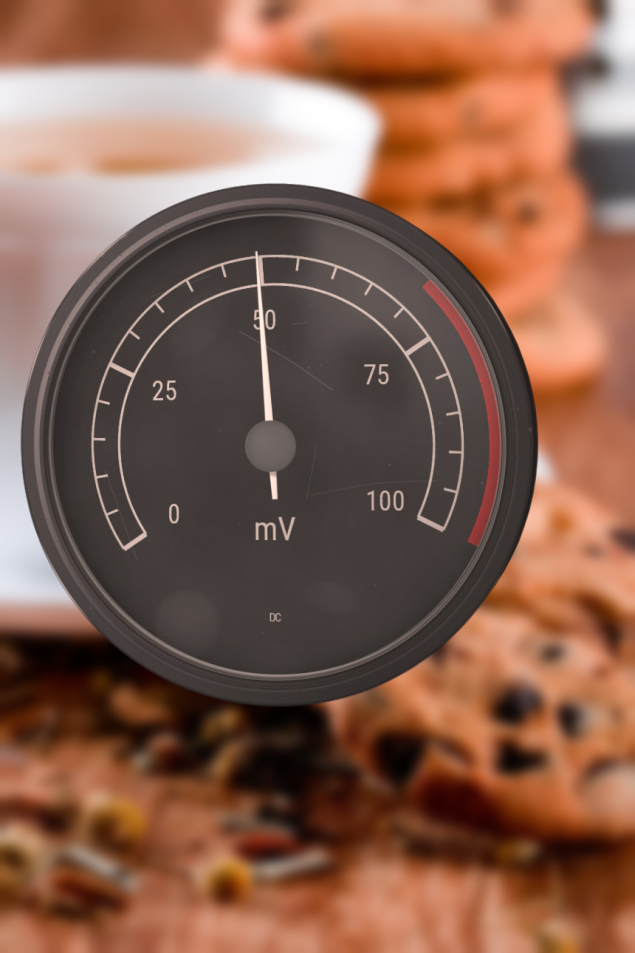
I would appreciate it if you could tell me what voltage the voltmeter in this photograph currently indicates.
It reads 50 mV
